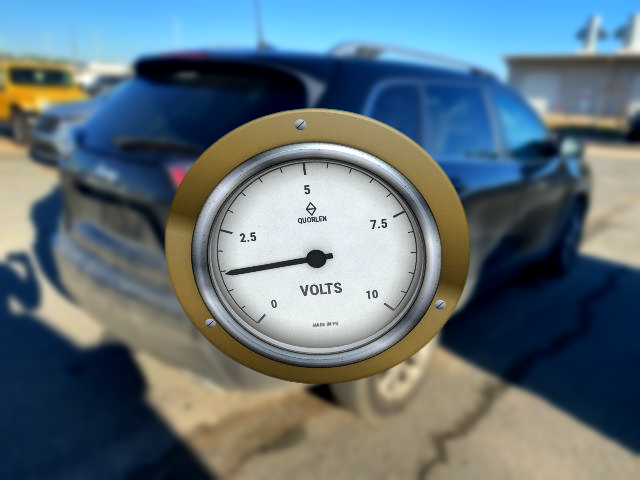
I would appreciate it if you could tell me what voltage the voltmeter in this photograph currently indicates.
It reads 1.5 V
